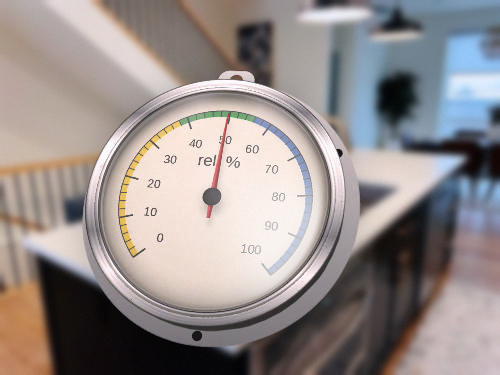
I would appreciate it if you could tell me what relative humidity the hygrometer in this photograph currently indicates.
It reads 50 %
